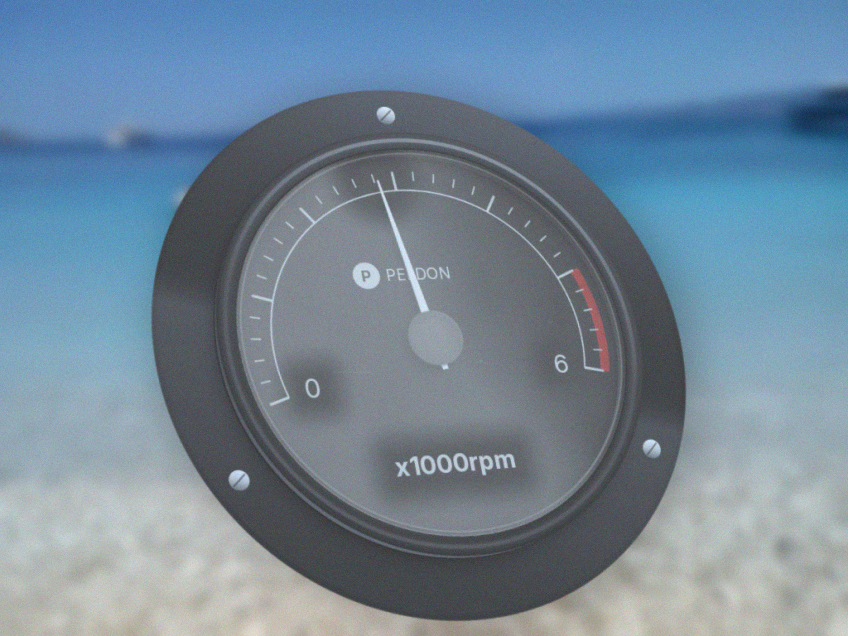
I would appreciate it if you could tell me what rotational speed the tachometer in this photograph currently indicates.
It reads 2800 rpm
